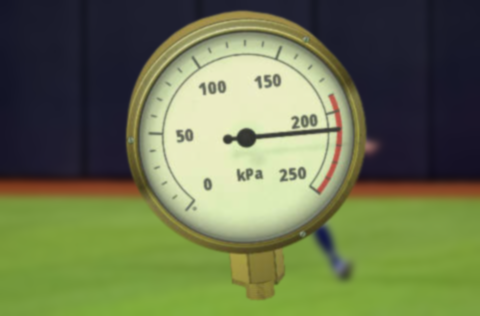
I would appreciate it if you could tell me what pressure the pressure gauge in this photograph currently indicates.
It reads 210 kPa
